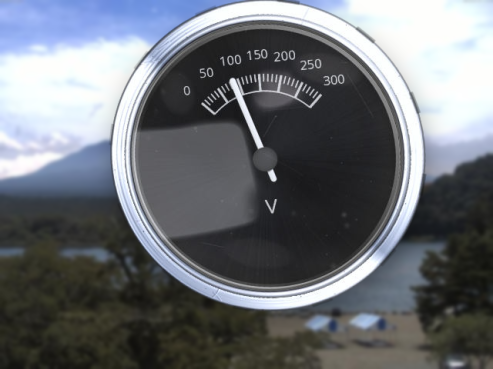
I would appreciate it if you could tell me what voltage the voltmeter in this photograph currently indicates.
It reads 90 V
